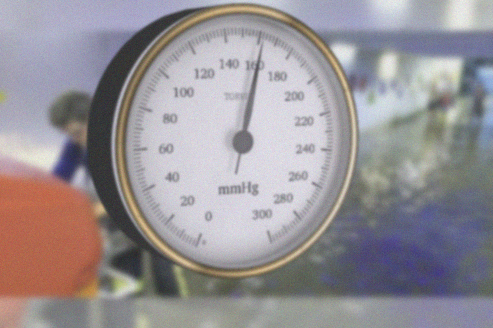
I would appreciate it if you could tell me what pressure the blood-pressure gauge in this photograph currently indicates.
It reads 160 mmHg
